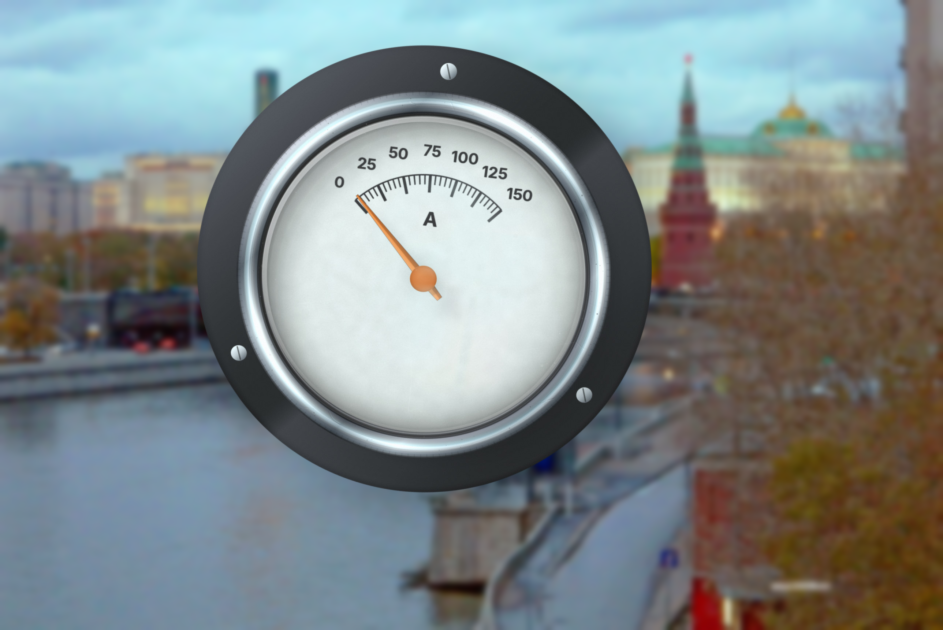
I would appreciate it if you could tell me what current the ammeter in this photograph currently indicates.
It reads 5 A
